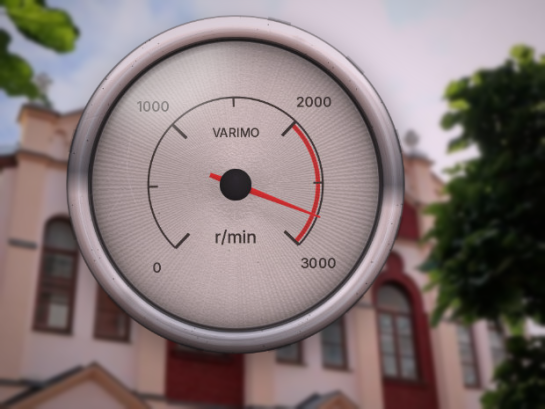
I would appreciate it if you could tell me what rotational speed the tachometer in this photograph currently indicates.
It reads 2750 rpm
